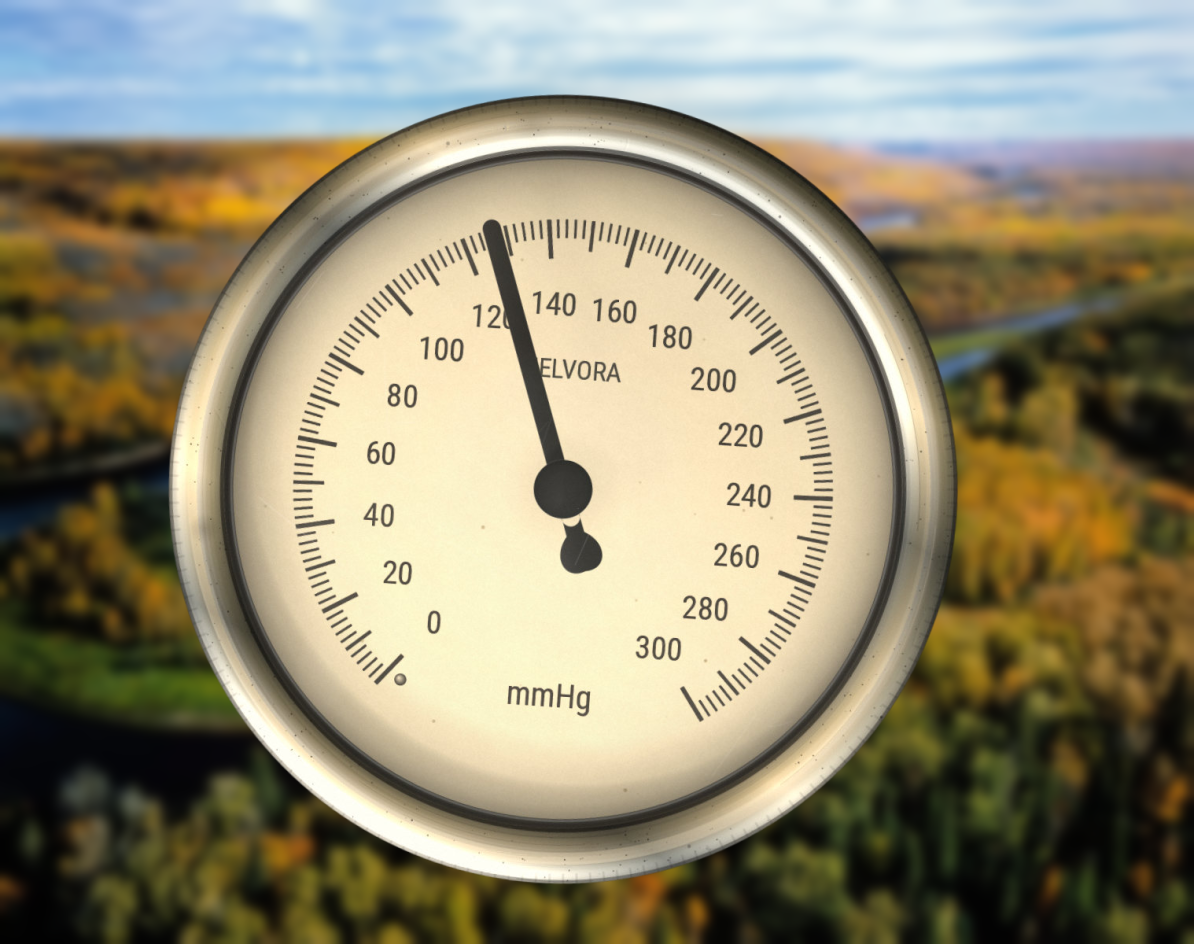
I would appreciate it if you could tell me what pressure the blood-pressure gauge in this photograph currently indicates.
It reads 127 mmHg
